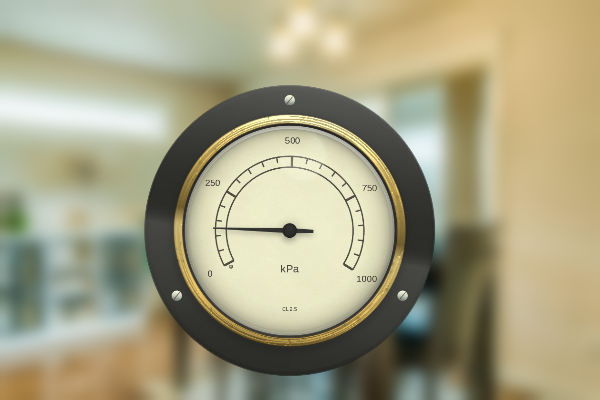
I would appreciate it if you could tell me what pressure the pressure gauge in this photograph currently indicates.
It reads 125 kPa
